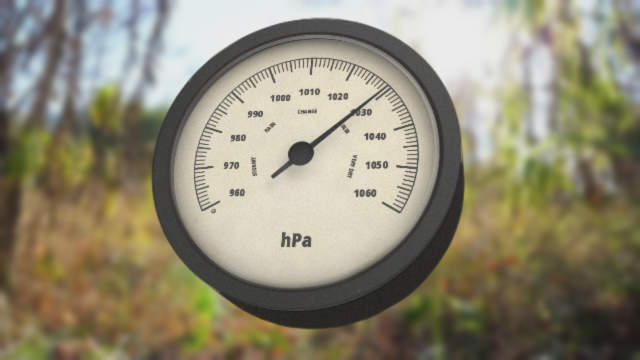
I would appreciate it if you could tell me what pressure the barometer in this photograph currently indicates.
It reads 1030 hPa
